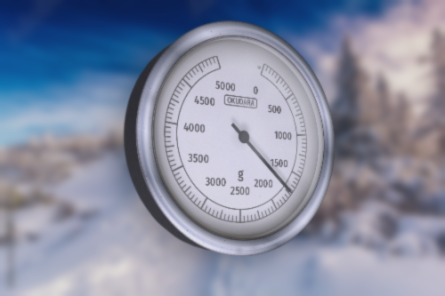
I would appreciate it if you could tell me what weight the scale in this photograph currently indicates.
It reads 1750 g
